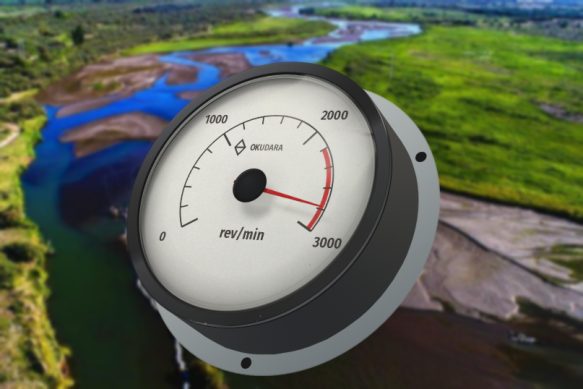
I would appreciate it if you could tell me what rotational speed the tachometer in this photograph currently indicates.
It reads 2800 rpm
